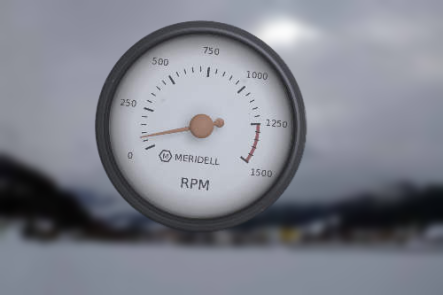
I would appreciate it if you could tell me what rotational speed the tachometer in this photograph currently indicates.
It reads 75 rpm
